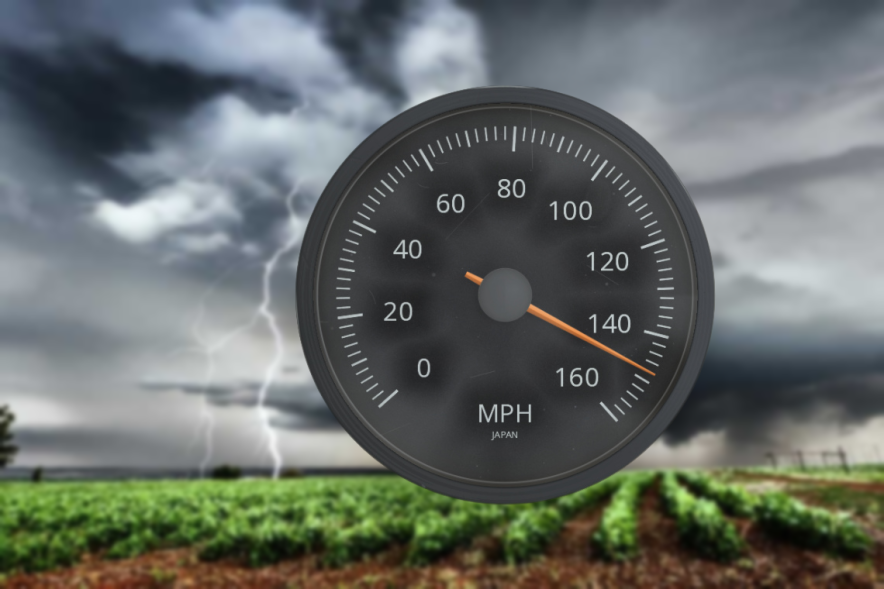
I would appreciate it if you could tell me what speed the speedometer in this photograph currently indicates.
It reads 148 mph
